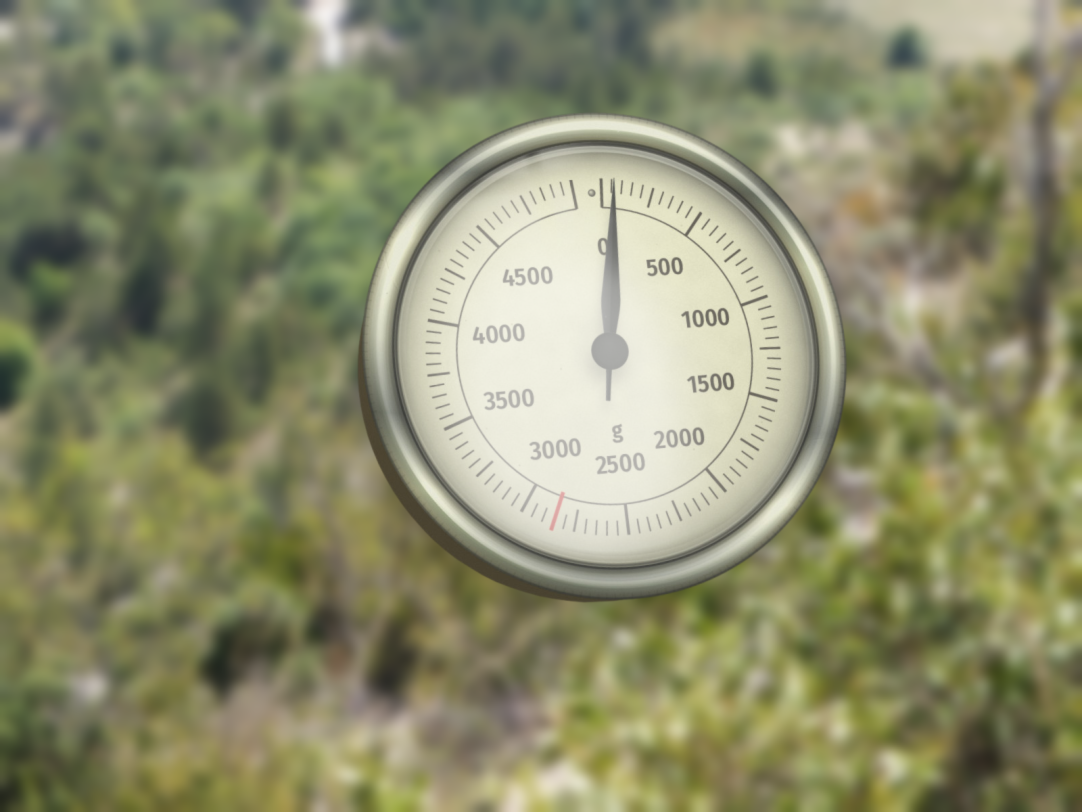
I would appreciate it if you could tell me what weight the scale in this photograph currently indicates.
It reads 50 g
